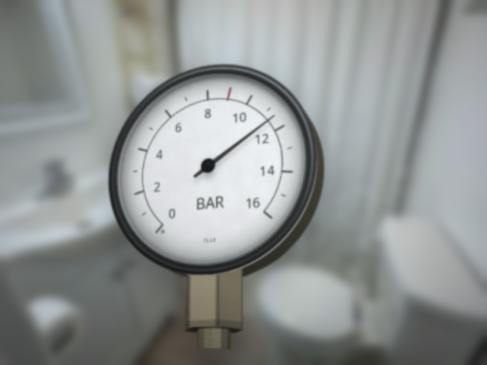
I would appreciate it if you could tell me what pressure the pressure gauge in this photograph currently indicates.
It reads 11.5 bar
